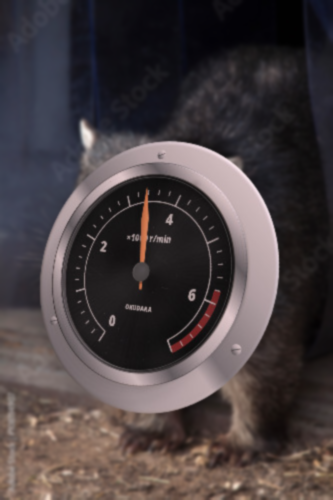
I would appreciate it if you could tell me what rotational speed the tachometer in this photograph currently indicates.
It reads 3400 rpm
